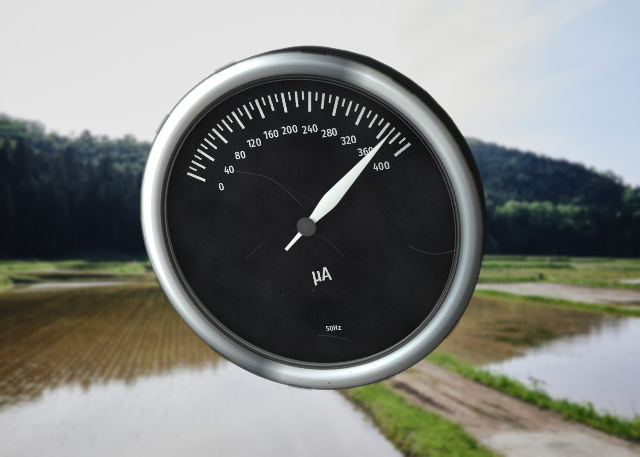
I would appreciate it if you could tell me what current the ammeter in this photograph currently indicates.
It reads 370 µA
